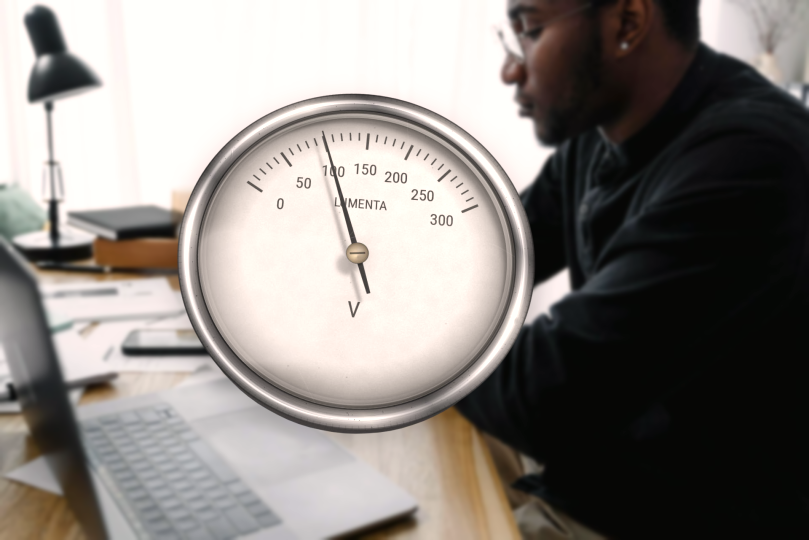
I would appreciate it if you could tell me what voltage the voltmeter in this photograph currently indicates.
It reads 100 V
